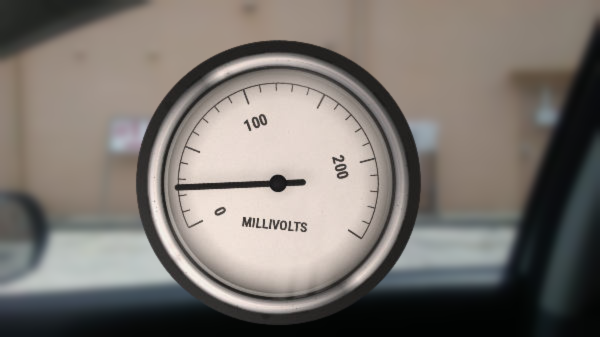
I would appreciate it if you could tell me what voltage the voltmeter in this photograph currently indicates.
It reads 25 mV
